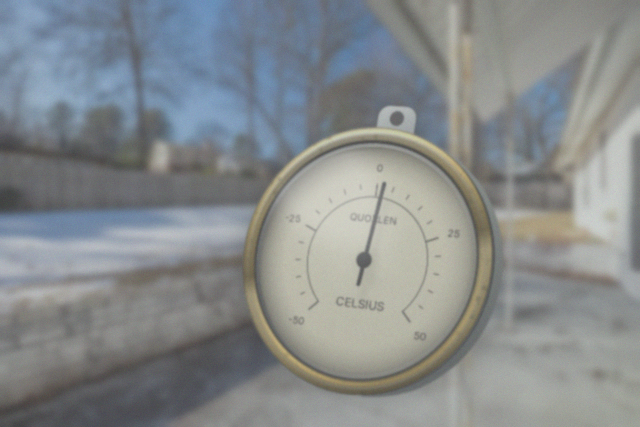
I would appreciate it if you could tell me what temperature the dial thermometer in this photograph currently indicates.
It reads 2.5 °C
